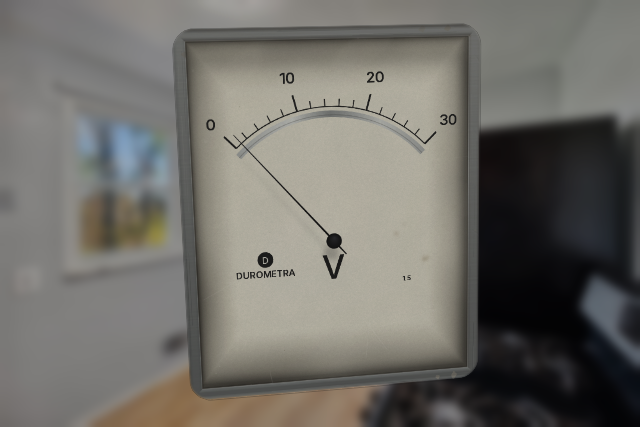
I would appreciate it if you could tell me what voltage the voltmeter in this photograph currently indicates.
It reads 1 V
